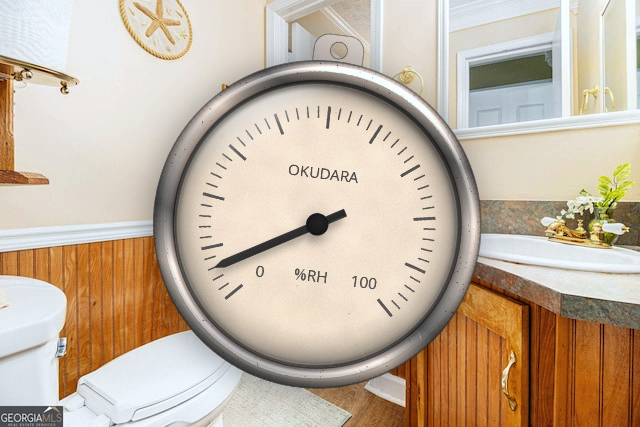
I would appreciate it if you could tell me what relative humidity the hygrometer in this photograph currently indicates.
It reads 6 %
